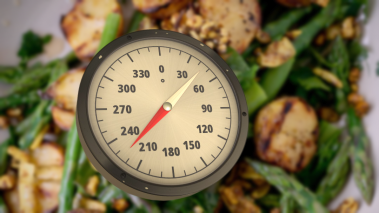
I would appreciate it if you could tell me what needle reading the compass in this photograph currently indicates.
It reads 225 °
